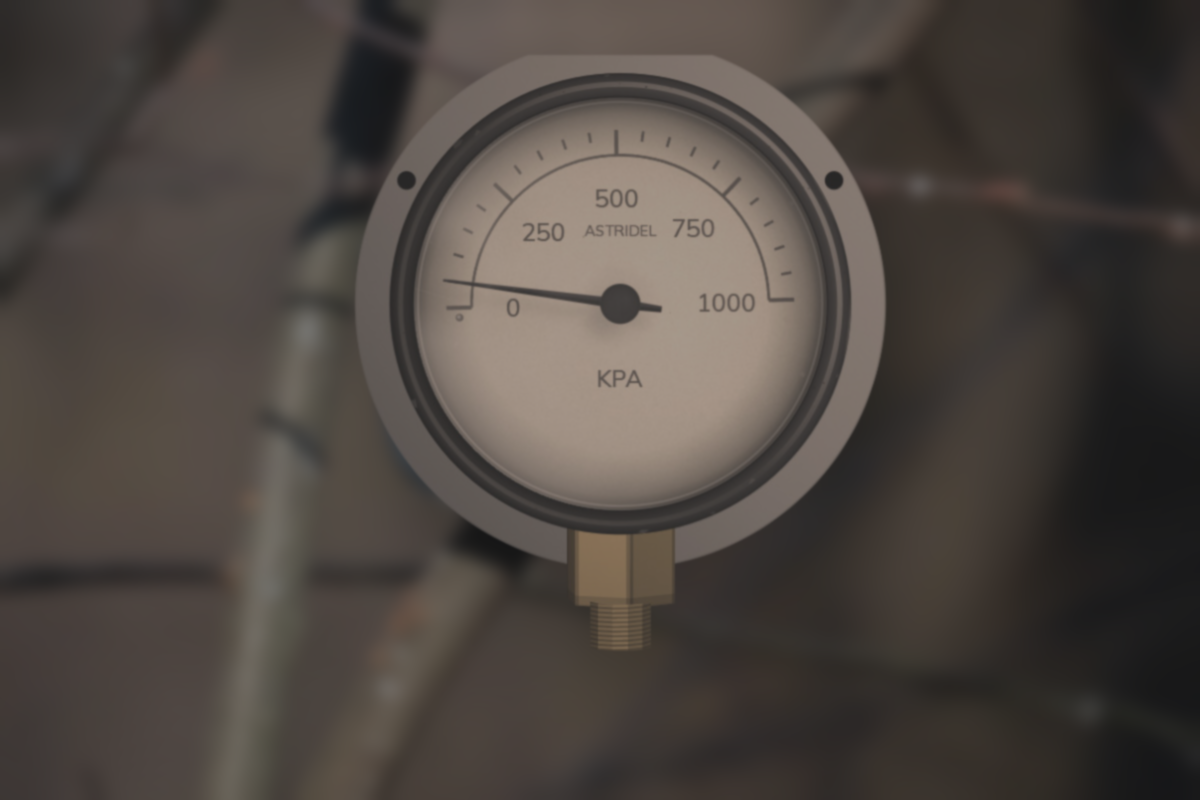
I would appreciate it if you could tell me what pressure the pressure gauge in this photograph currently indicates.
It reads 50 kPa
